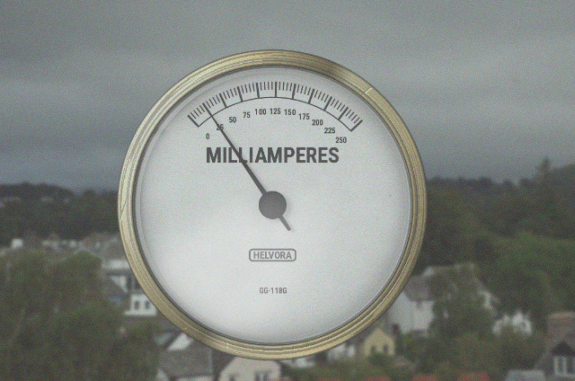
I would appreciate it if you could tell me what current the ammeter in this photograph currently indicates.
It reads 25 mA
